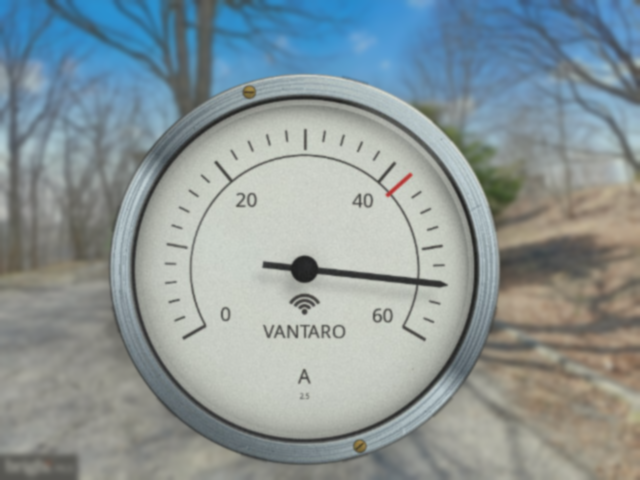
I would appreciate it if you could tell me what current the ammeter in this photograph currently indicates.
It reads 54 A
